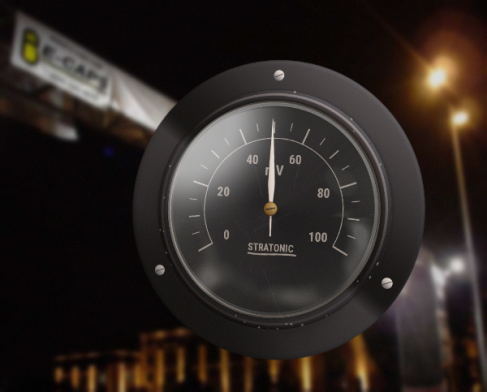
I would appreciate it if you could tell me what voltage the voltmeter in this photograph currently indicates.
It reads 50 mV
